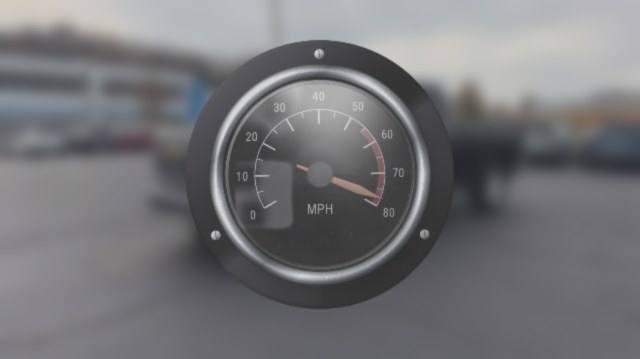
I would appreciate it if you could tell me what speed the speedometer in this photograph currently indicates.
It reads 77.5 mph
